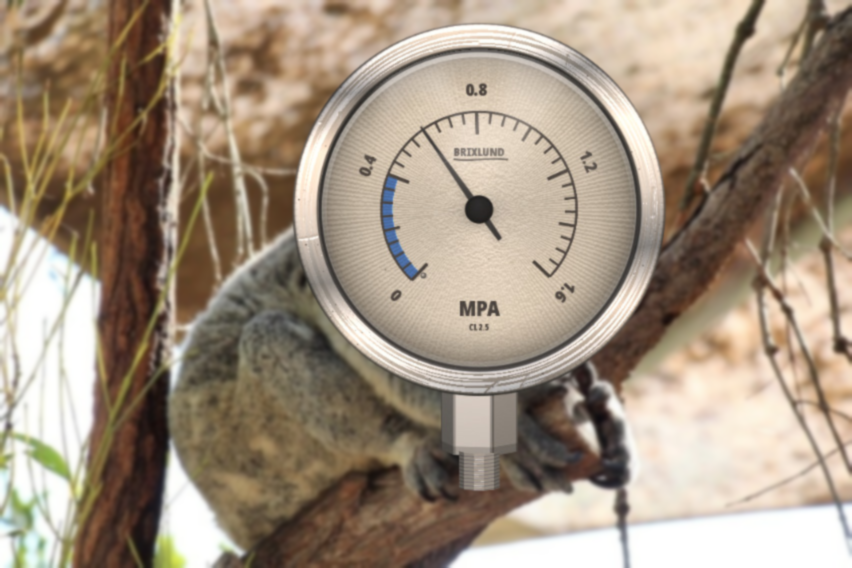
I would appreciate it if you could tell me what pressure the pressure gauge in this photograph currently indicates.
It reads 0.6 MPa
